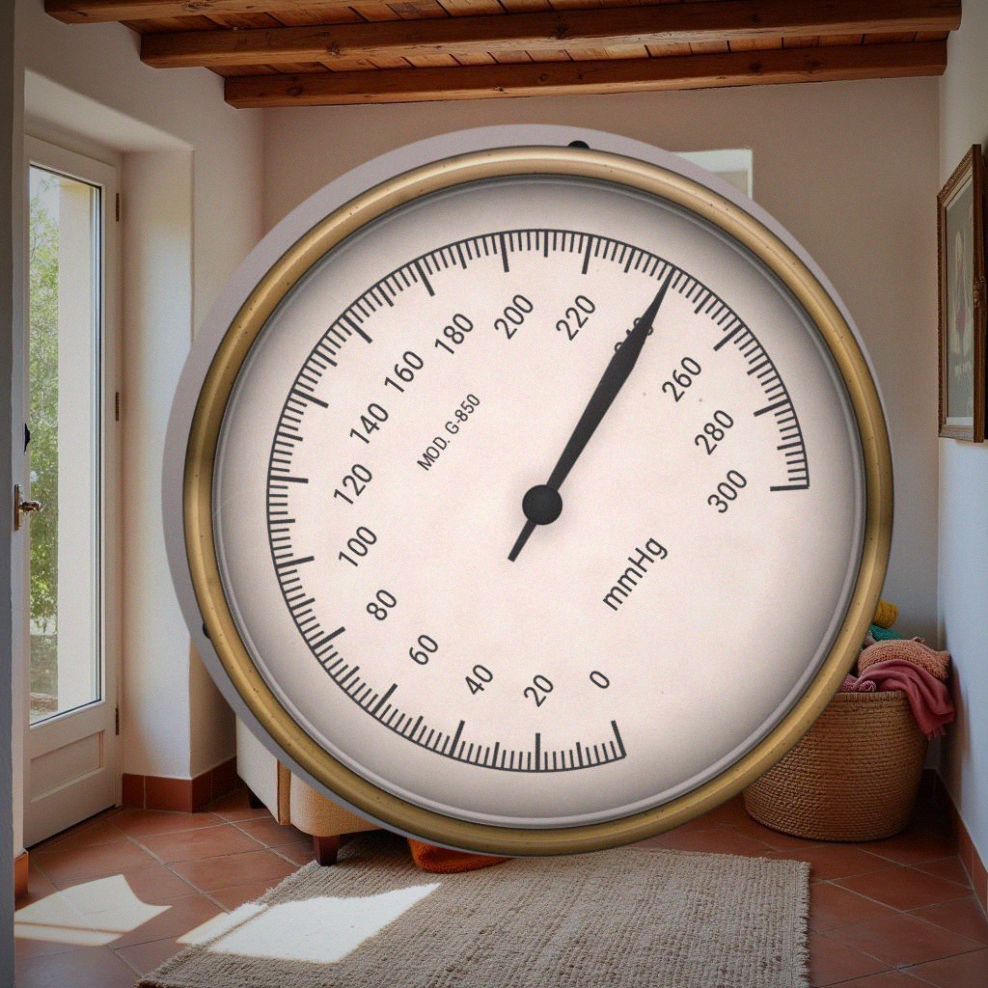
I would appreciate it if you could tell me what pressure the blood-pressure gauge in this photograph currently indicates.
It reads 240 mmHg
